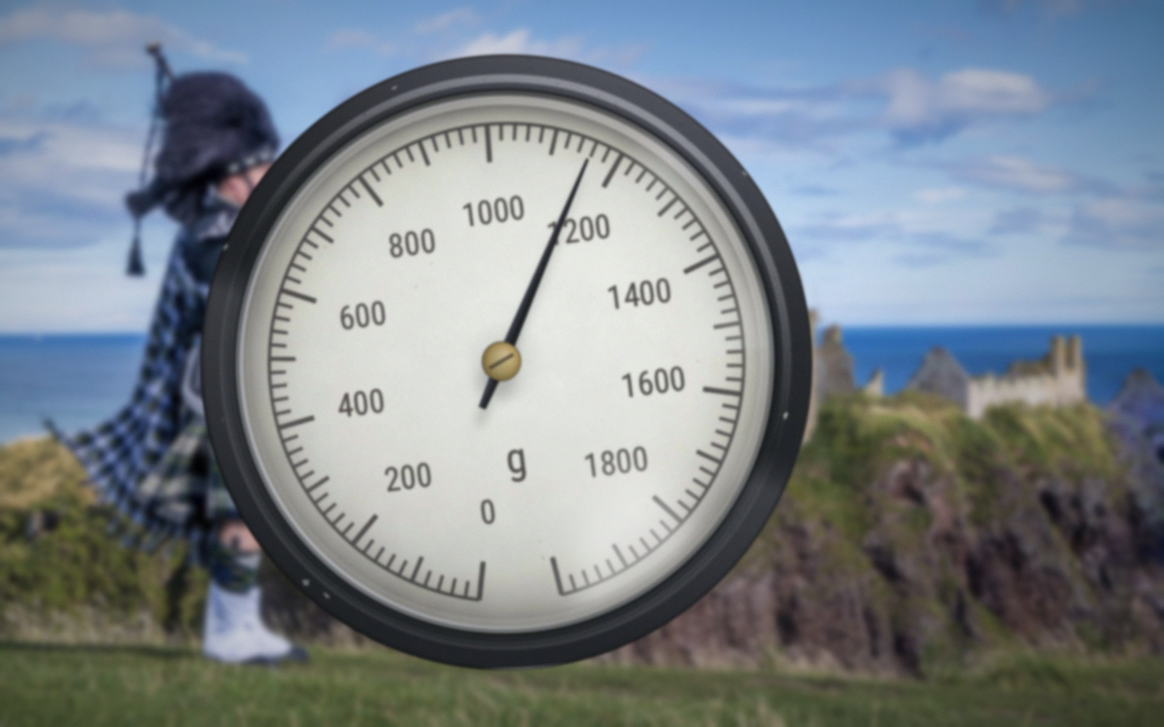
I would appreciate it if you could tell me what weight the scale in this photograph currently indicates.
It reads 1160 g
